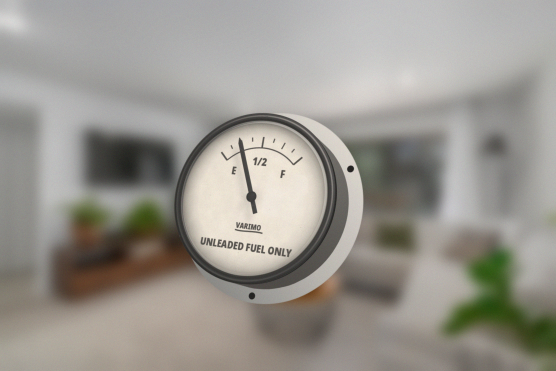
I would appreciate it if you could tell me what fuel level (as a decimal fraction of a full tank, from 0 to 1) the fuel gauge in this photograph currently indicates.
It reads 0.25
